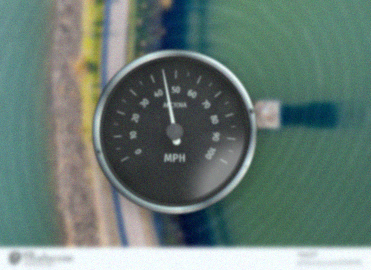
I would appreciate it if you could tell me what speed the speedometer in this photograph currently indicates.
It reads 45 mph
